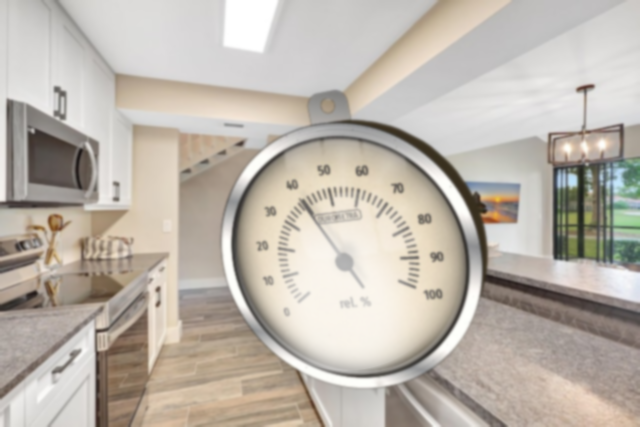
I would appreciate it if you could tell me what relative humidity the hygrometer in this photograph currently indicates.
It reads 40 %
